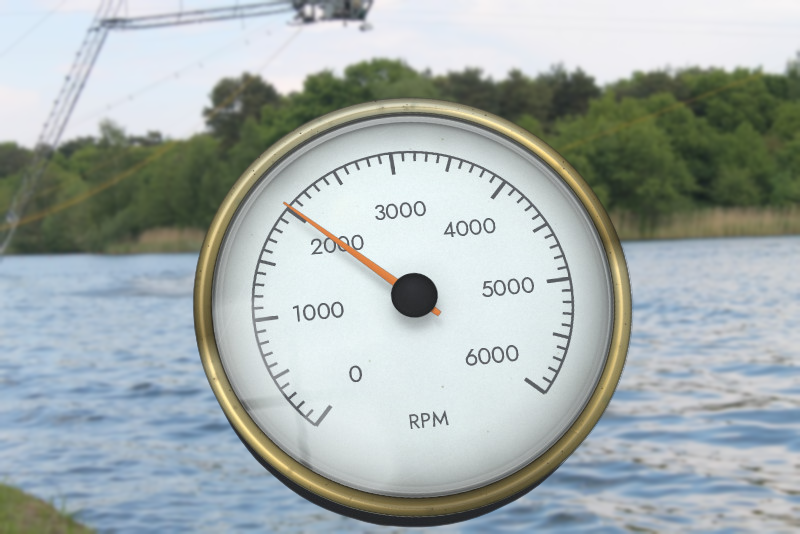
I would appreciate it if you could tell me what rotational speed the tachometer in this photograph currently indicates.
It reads 2000 rpm
